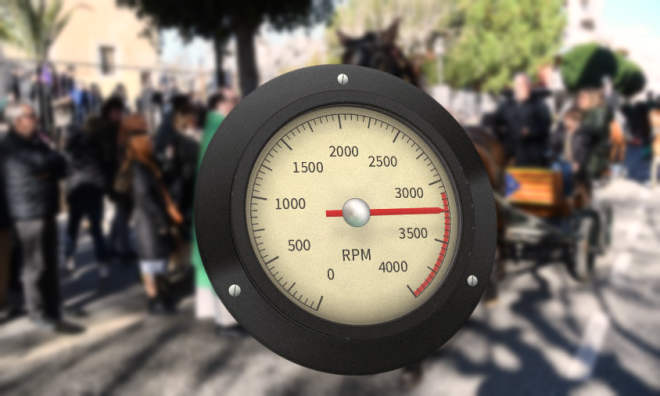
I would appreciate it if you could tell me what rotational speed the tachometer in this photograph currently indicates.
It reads 3250 rpm
